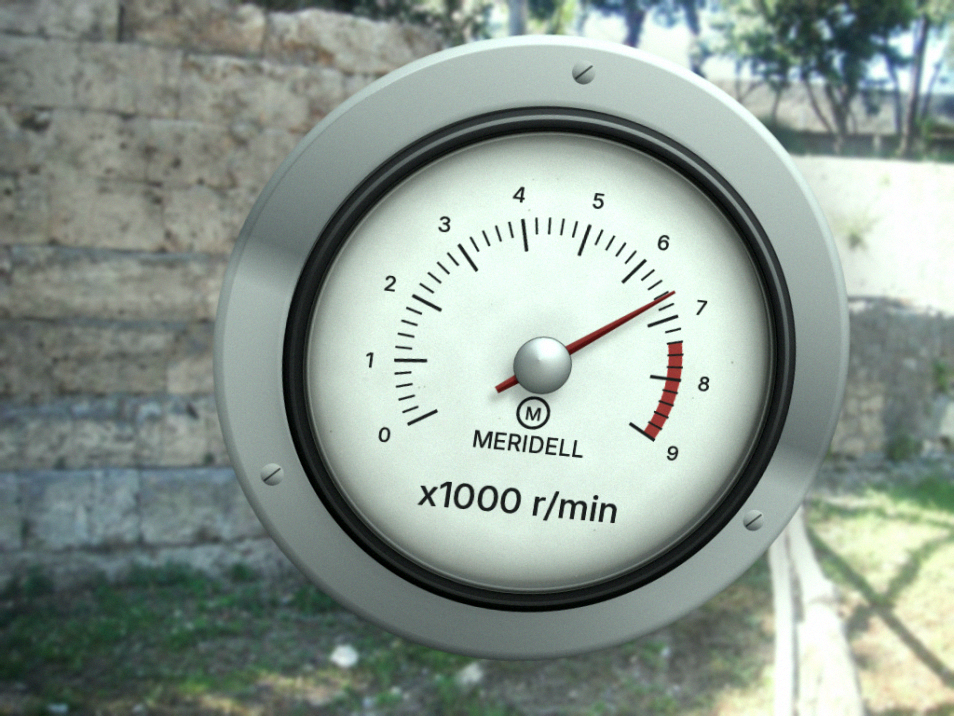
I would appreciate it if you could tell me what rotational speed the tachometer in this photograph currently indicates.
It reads 6600 rpm
